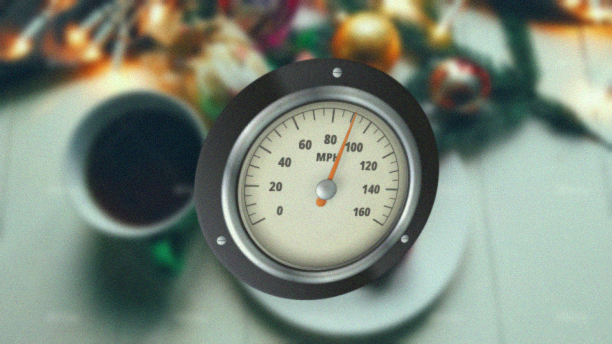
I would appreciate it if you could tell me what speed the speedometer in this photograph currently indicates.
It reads 90 mph
